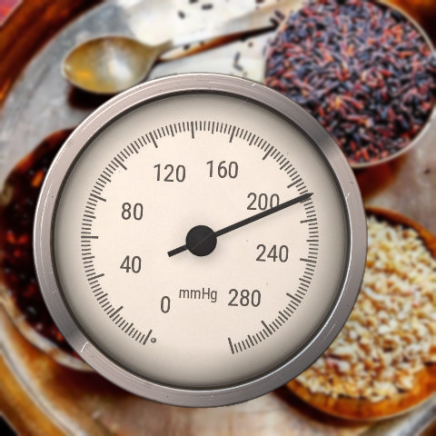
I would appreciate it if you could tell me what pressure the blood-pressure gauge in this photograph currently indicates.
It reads 208 mmHg
